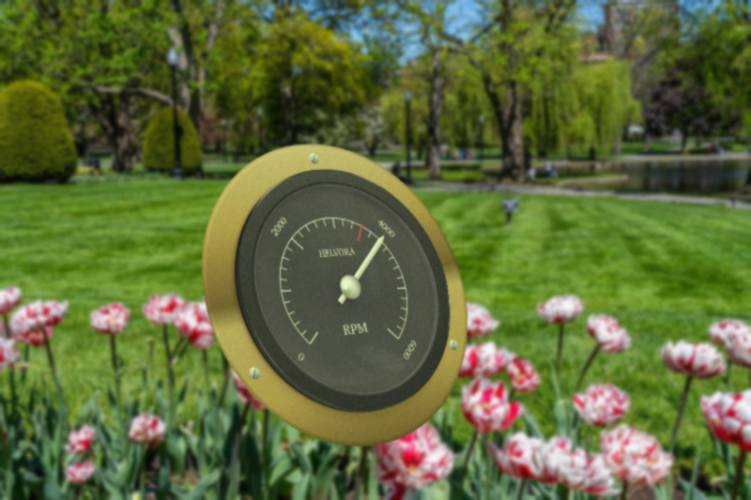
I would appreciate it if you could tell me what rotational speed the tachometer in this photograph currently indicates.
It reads 4000 rpm
